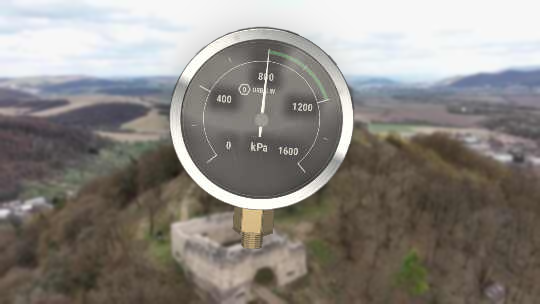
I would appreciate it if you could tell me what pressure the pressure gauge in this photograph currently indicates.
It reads 800 kPa
